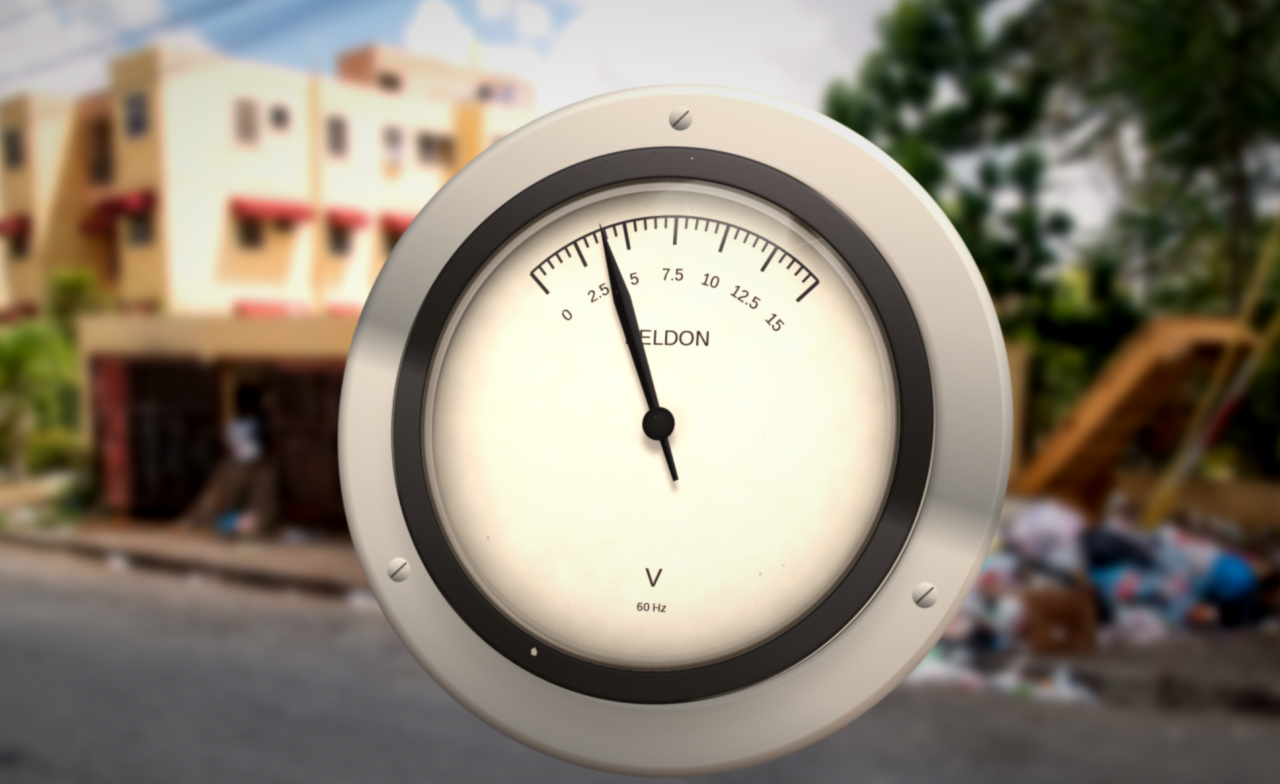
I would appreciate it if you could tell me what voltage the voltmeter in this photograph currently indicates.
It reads 4 V
